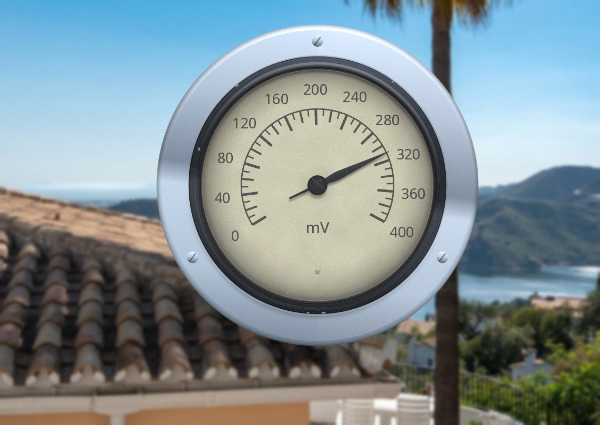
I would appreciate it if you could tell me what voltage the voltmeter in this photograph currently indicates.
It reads 310 mV
